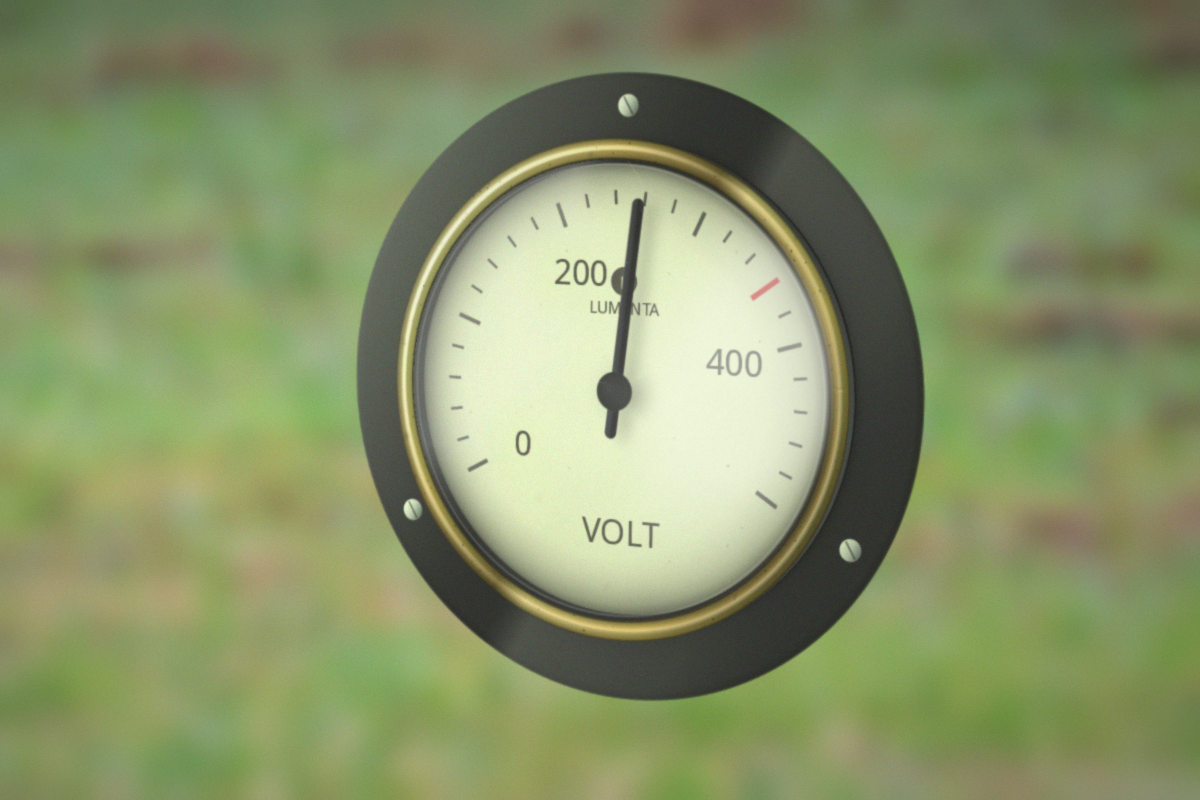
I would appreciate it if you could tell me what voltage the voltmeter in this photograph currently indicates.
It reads 260 V
